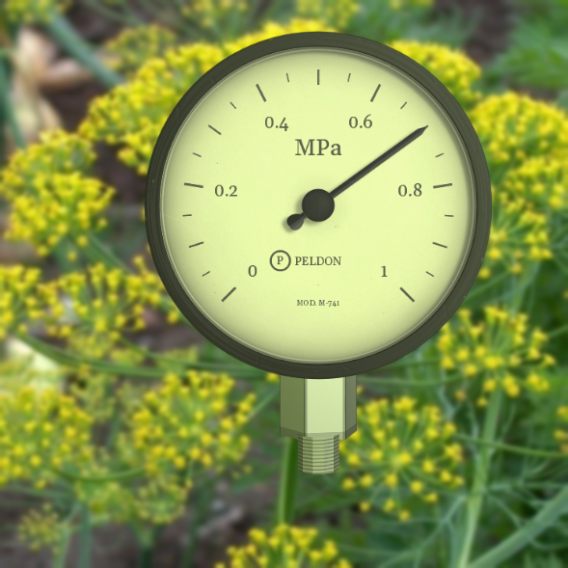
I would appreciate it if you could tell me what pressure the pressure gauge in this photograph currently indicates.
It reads 0.7 MPa
